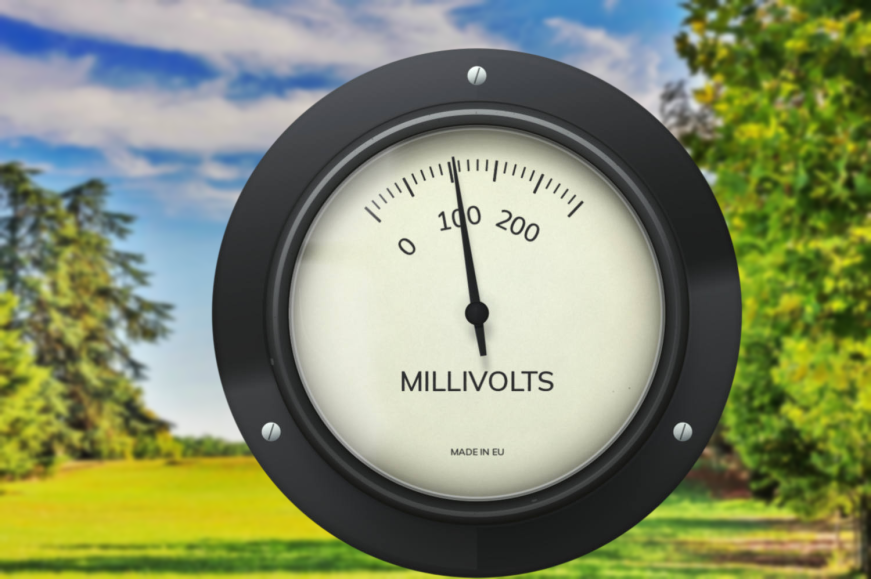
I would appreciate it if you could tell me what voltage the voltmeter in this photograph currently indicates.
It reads 105 mV
